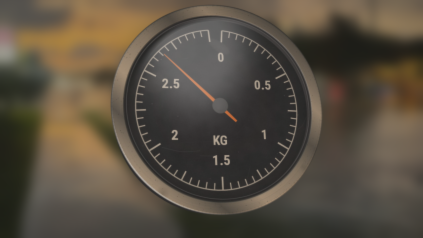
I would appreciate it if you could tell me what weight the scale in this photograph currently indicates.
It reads 2.65 kg
